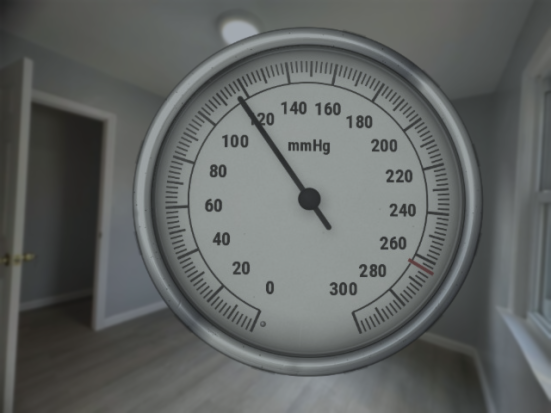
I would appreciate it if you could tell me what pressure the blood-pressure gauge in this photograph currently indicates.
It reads 116 mmHg
